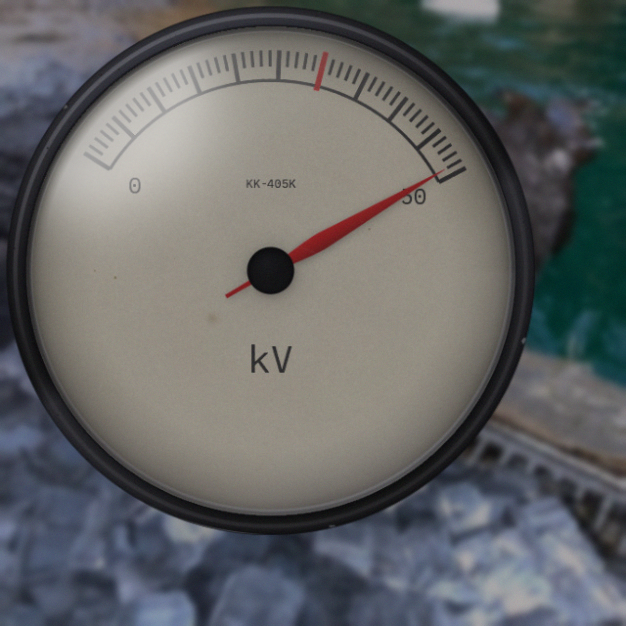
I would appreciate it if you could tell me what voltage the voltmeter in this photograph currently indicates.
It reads 49 kV
